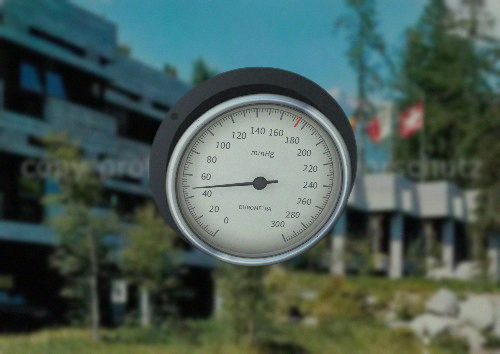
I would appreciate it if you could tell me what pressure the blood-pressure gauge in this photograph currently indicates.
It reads 50 mmHg
